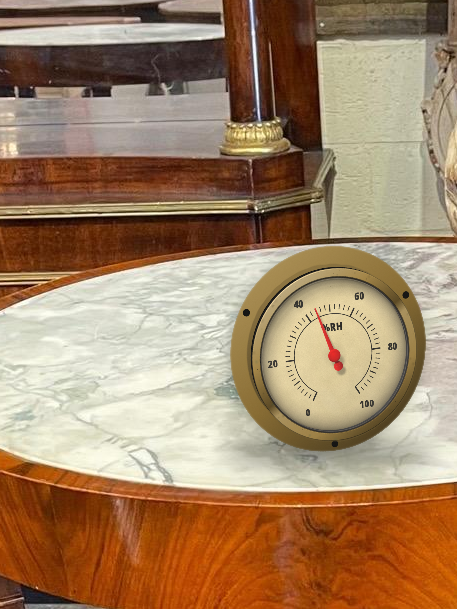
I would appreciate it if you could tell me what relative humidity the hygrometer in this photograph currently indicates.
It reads 44 %
